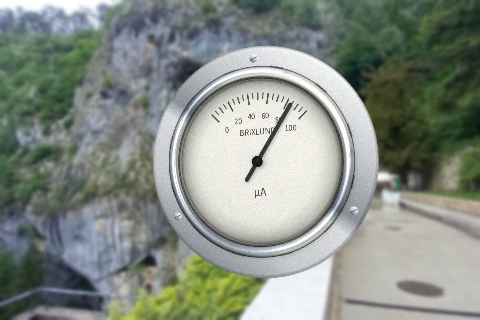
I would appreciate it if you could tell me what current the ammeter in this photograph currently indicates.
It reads 85 µA
